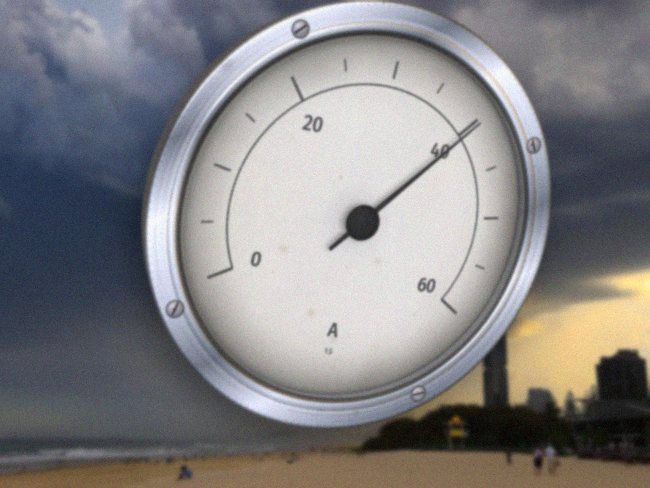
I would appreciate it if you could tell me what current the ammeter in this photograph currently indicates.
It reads 40 A
